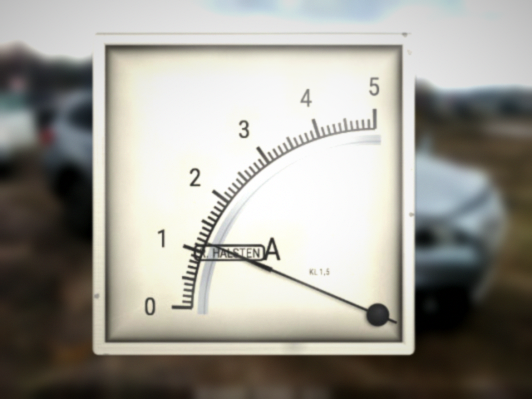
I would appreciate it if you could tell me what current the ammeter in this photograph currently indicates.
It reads 1.2 A
